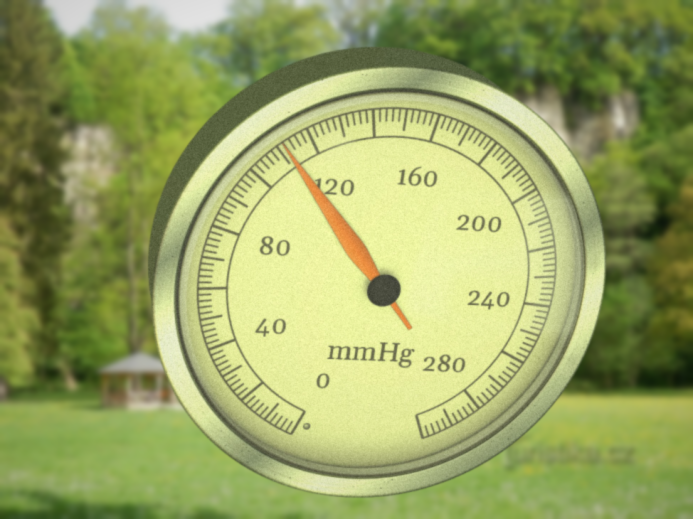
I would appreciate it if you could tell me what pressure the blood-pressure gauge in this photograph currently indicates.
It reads 112 mmHg
